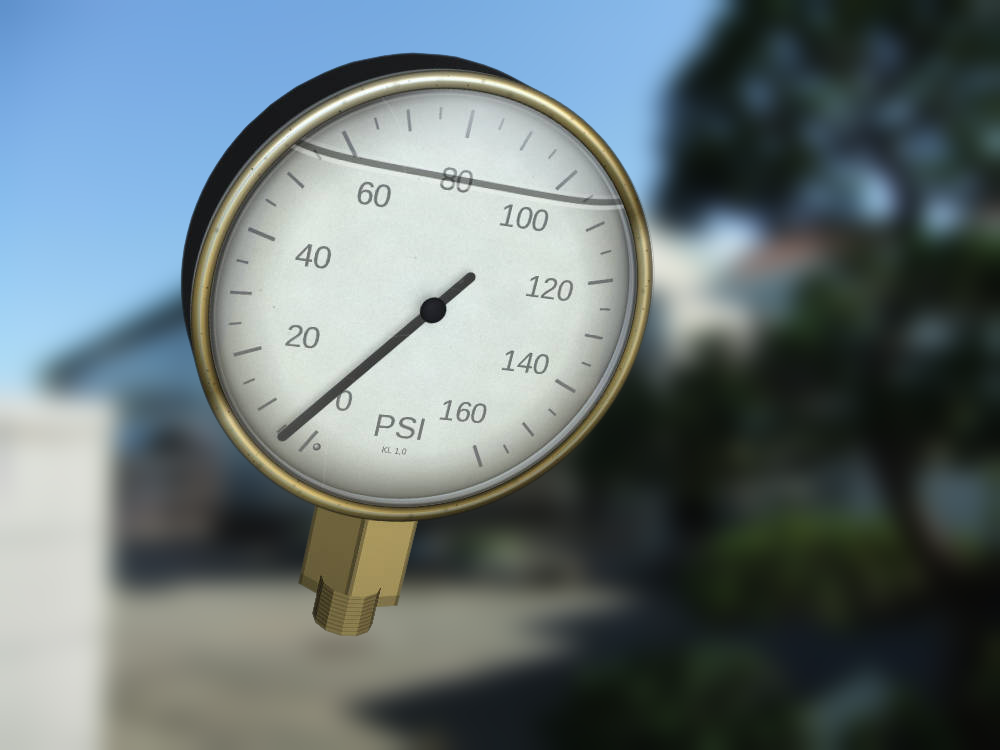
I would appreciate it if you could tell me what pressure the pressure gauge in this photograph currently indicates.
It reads 5 psi
